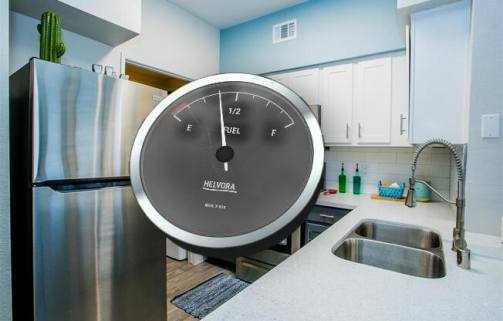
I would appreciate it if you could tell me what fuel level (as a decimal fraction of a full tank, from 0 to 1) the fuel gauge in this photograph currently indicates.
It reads 0.375
